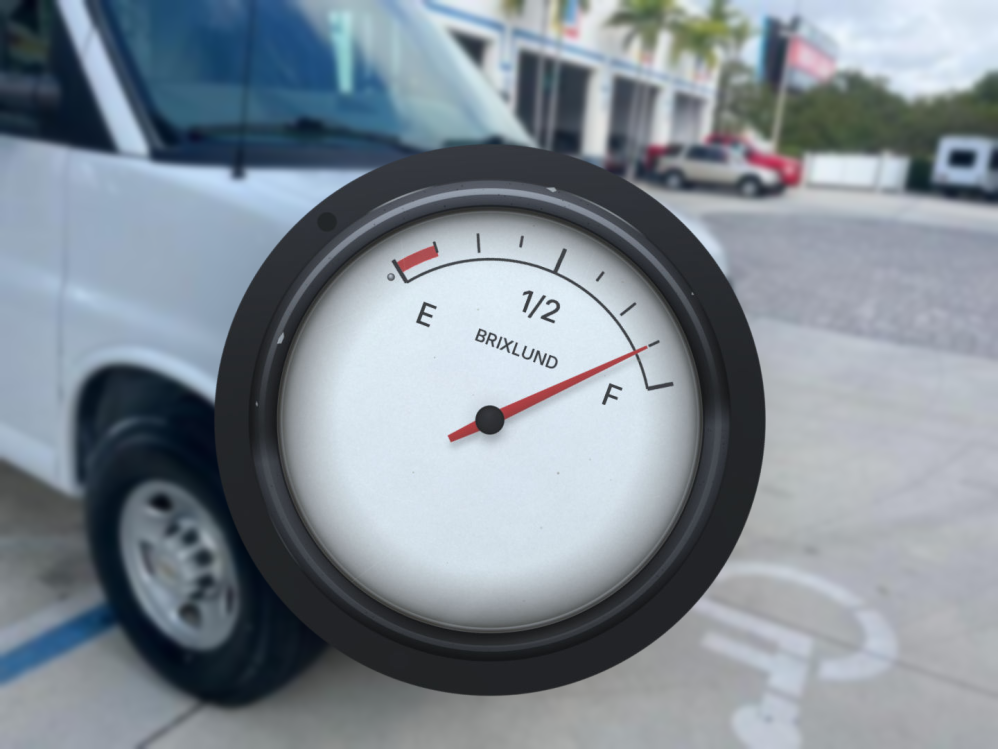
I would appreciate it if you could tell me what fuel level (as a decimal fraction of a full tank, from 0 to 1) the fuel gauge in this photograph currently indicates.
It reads 0.875
